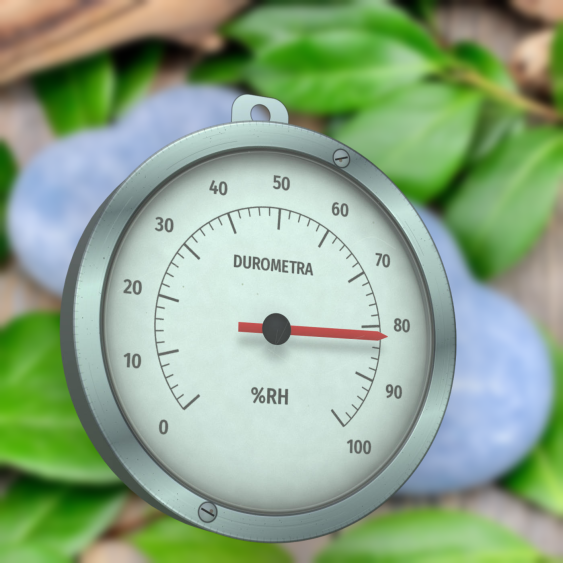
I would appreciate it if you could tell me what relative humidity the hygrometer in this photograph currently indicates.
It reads 82 %
